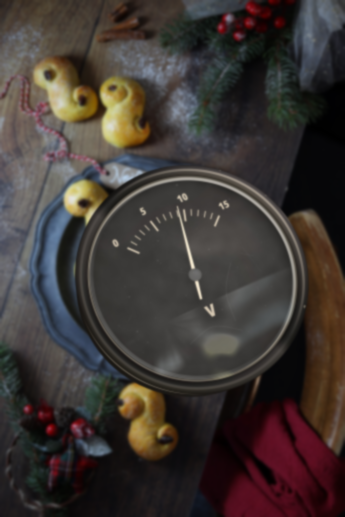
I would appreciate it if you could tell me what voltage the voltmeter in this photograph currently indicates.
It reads 9 V
